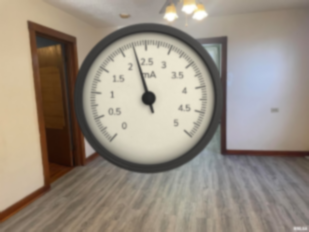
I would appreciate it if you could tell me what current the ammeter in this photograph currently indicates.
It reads 2.25 mA
